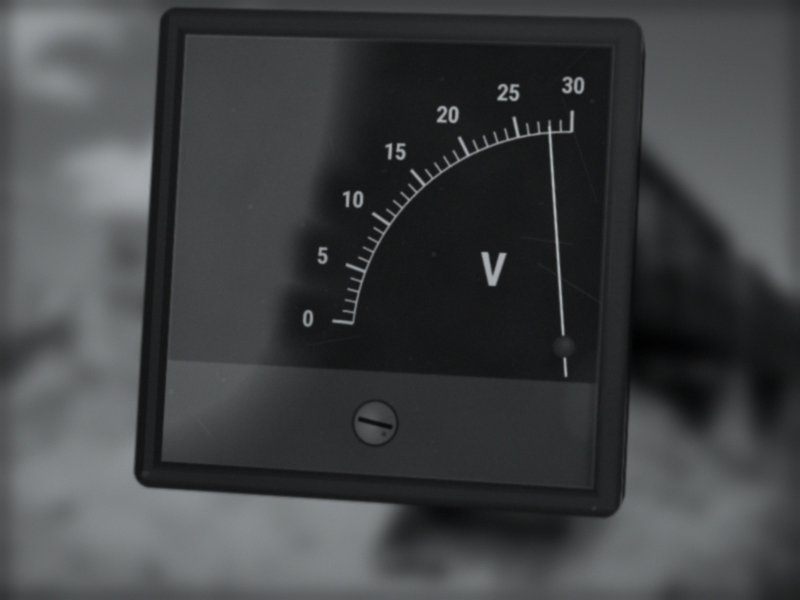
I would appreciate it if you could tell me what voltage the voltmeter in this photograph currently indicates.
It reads 28 V
